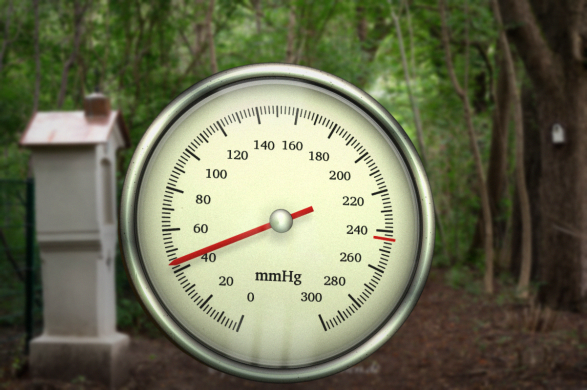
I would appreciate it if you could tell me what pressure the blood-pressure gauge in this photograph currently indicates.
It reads 44 mmHg
